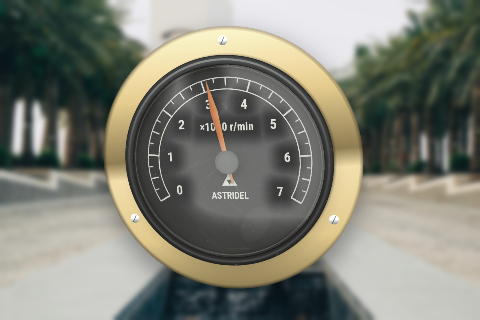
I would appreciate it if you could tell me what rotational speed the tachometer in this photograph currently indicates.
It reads 3125 rpm
